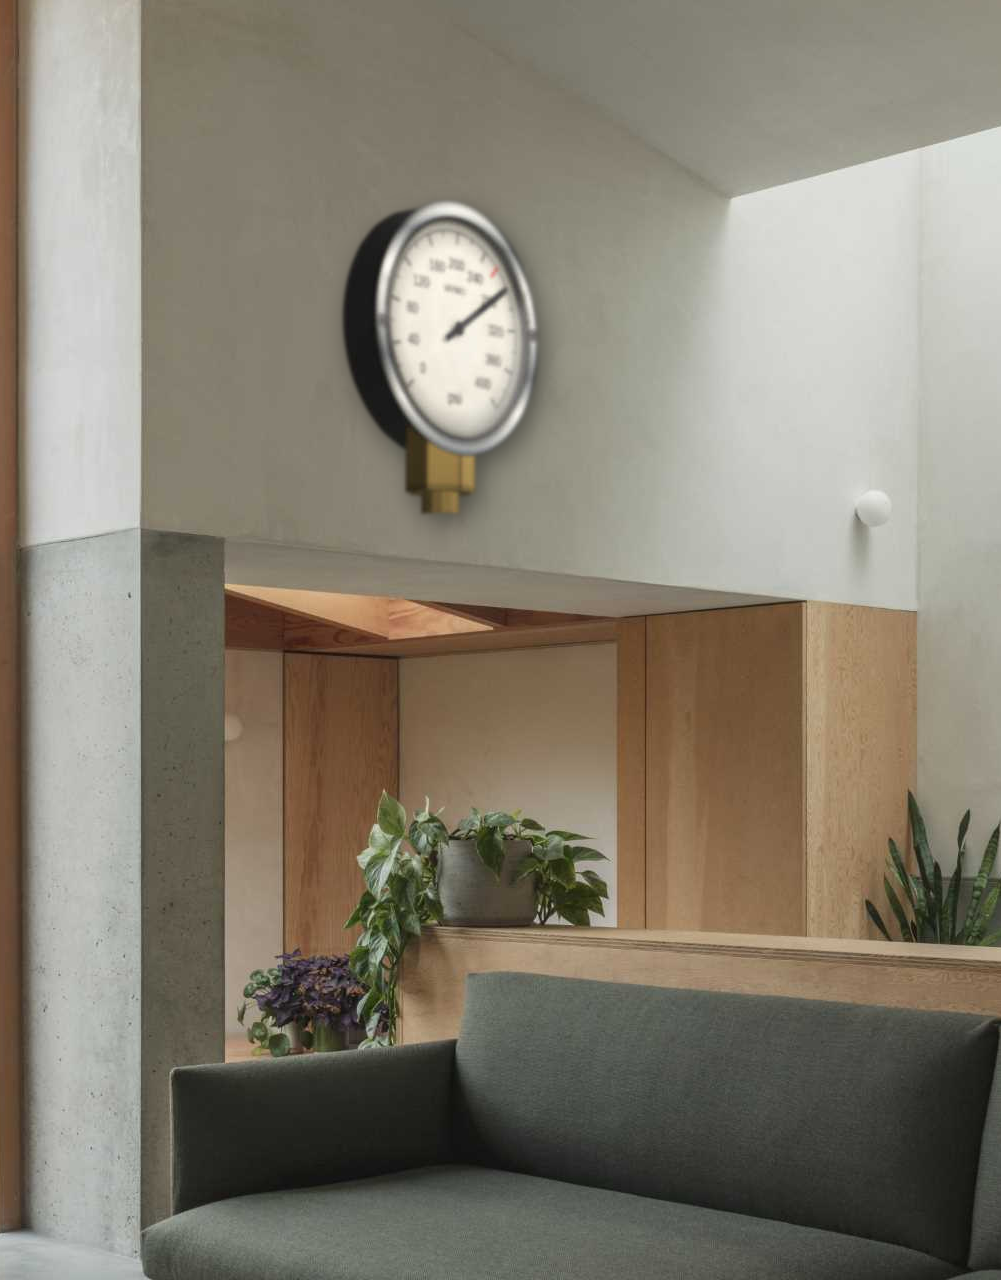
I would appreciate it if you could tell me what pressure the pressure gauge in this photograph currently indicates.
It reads 280 psi
